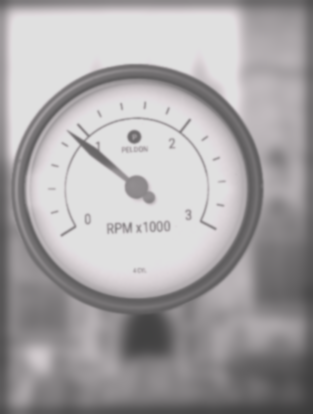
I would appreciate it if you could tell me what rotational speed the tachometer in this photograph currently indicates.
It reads 900 rpm
